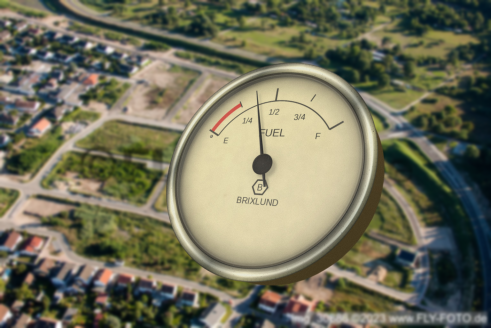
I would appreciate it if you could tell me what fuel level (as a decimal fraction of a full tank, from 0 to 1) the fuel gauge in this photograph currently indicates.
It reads 0.375
